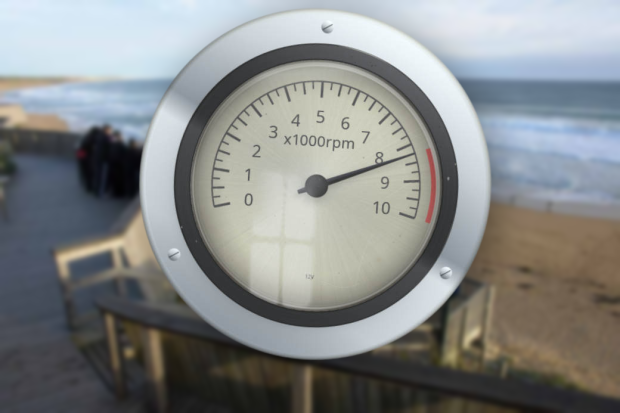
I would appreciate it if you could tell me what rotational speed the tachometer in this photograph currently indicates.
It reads 8250 rpm
